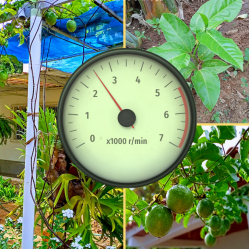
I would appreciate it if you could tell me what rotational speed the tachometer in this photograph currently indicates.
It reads 2500 rpm
